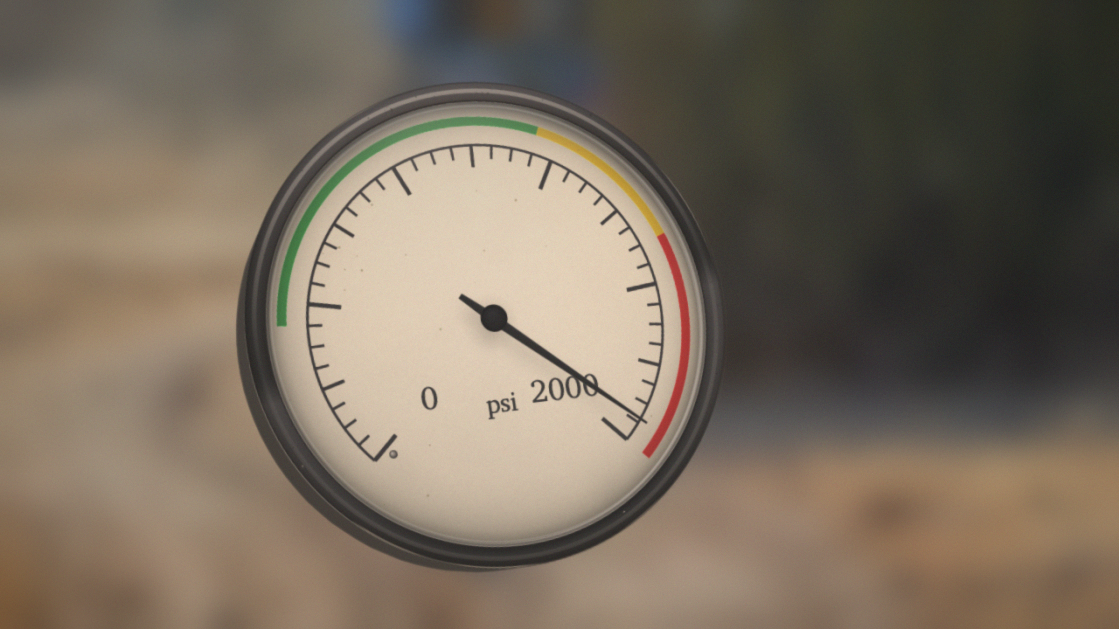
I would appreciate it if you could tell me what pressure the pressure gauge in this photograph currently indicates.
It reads 1950 psi
